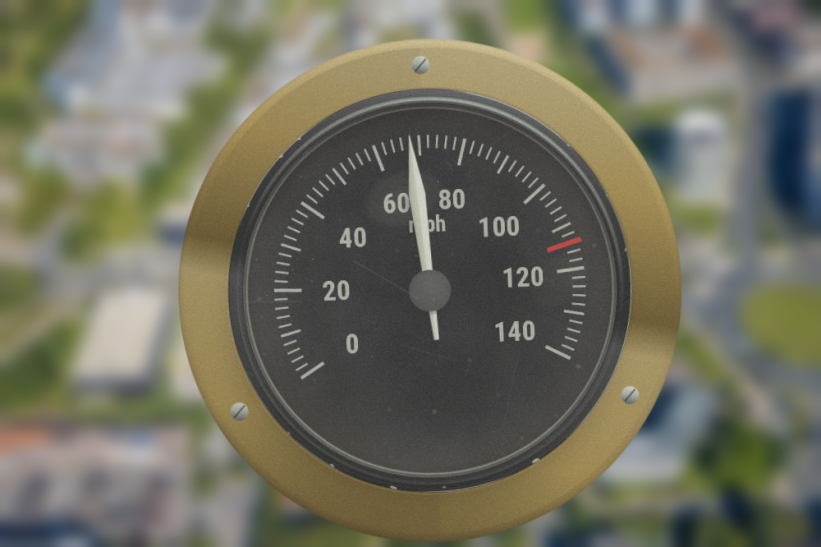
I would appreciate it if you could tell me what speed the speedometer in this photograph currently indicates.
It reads 68 mph
